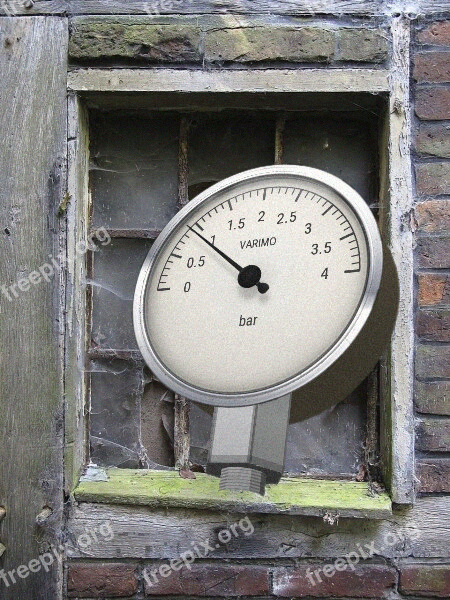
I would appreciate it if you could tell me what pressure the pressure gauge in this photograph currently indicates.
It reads 0.9 bar
